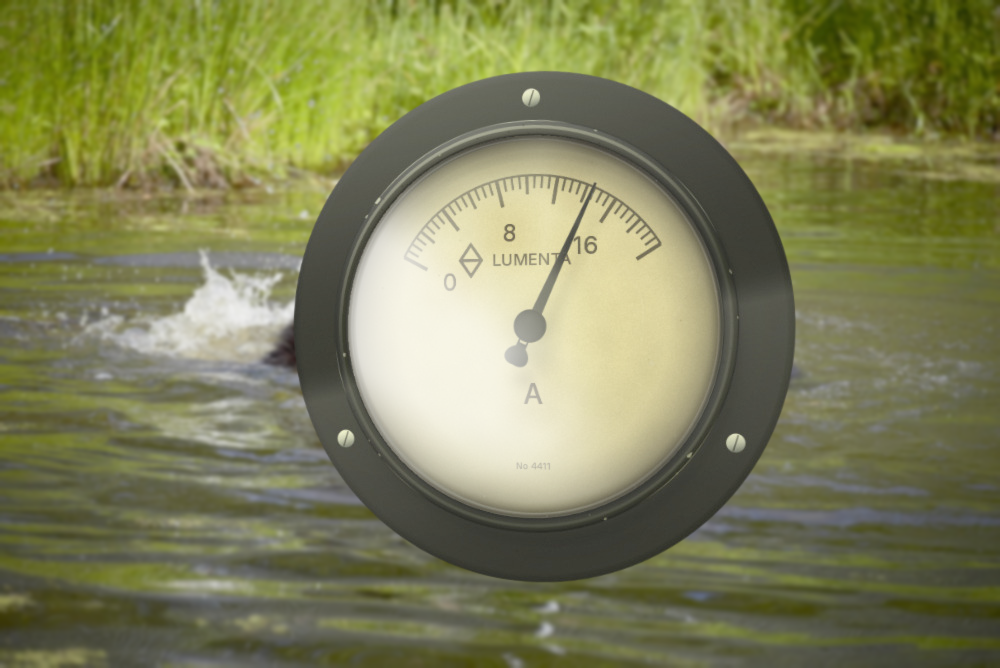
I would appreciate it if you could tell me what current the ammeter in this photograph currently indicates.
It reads 14.5 A
